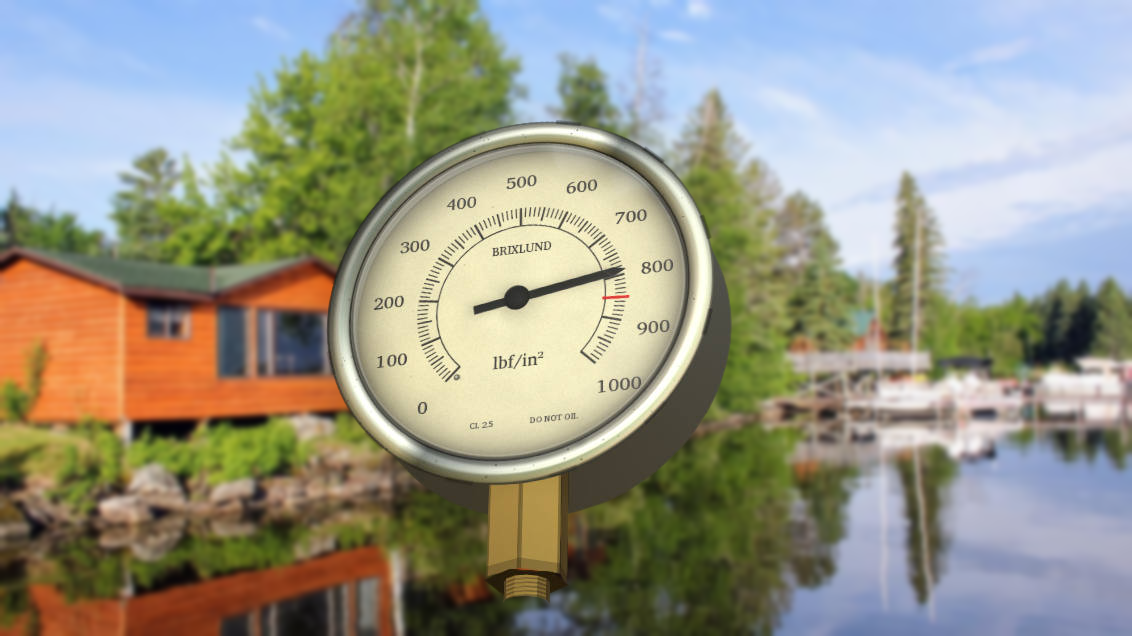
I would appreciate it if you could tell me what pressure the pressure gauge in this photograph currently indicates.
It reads 800 psi
